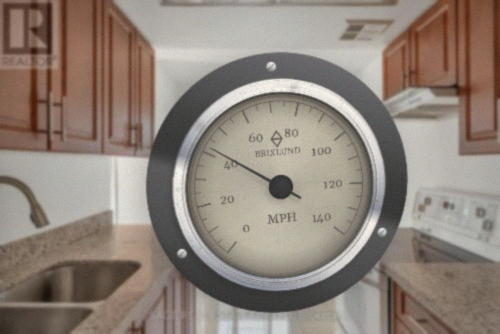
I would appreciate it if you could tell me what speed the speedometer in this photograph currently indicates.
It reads 42.5 mph
